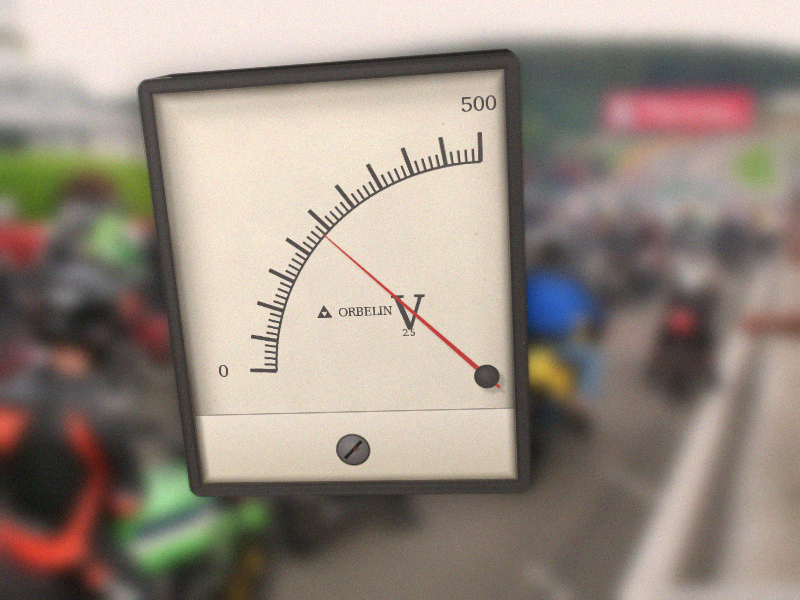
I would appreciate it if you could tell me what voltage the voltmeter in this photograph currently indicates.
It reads 240 V
